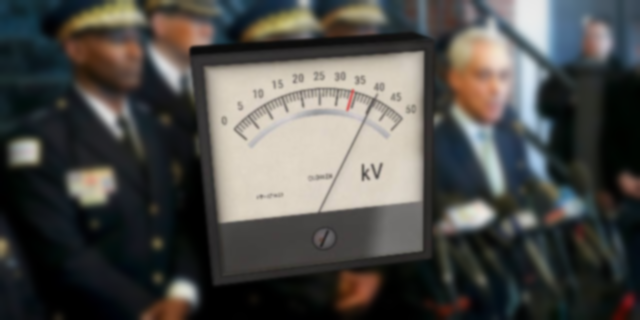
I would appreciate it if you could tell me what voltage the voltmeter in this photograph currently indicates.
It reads 40 kV
